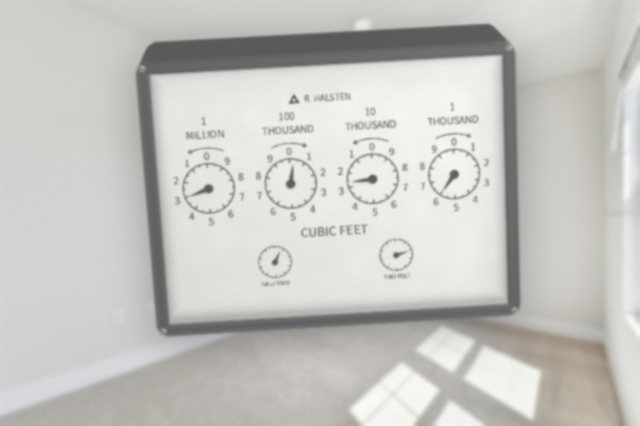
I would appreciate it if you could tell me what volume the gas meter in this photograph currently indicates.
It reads 302600 ft³
